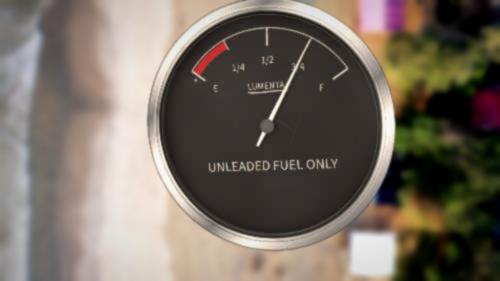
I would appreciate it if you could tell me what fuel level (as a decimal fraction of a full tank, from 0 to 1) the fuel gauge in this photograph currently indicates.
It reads 0.75
